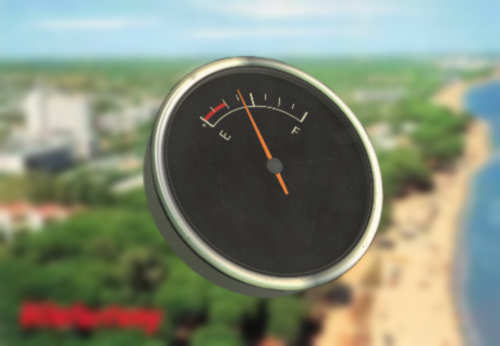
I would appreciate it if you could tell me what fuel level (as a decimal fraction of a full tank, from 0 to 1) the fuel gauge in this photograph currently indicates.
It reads 0.375
